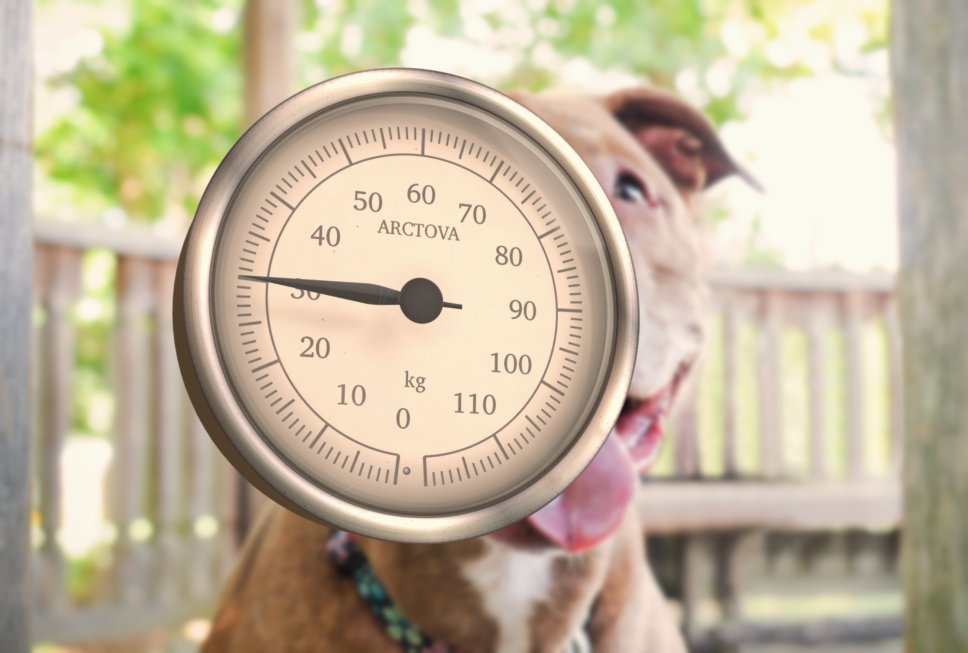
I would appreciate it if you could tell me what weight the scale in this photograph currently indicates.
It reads 30 kg
